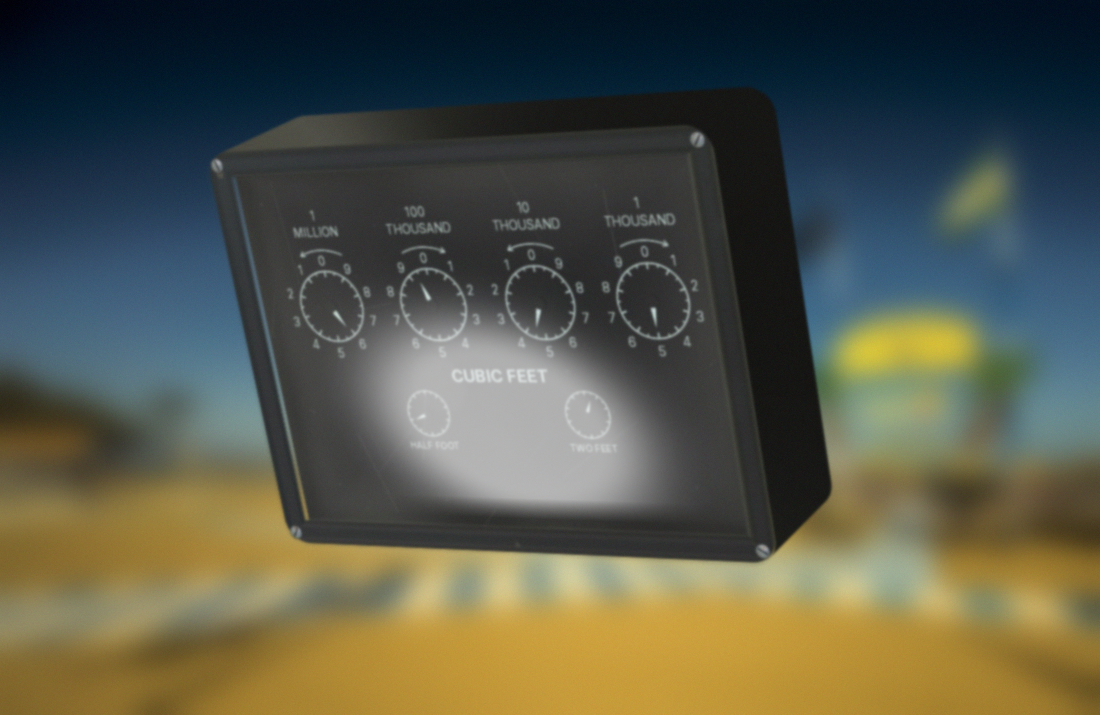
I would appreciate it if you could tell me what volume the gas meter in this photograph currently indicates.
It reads 594500 ft³
